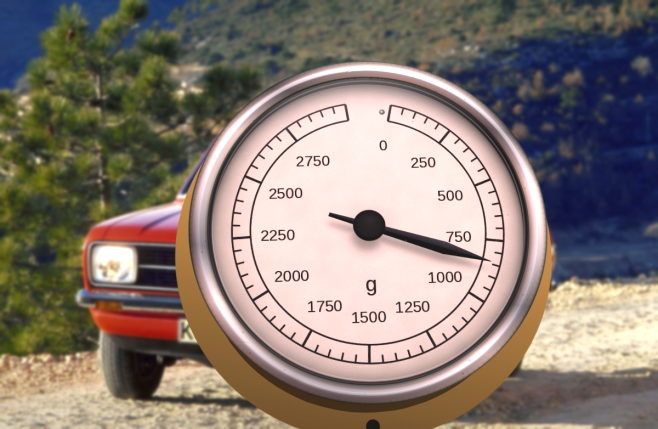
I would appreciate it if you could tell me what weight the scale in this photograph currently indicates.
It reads 850 g
